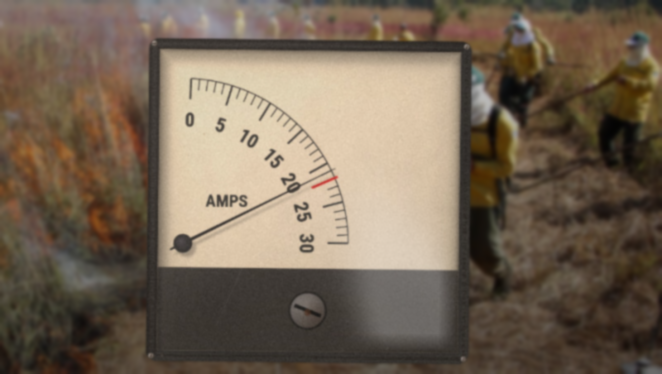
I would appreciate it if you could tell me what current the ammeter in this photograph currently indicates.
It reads 21 A
